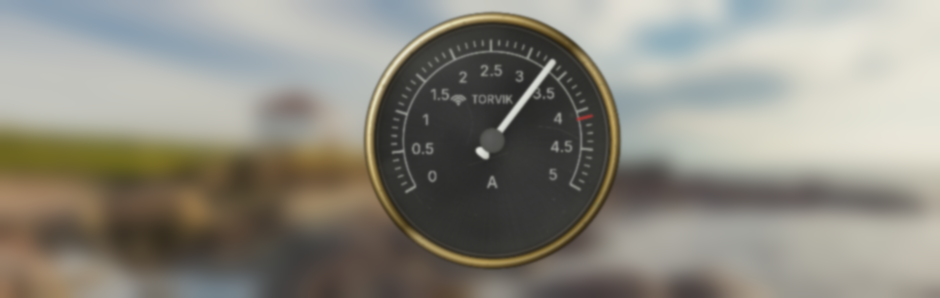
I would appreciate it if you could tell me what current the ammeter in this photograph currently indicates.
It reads 3.3 A
